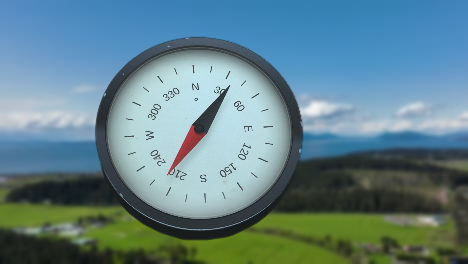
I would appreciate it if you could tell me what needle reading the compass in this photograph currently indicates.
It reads 217.5 °
